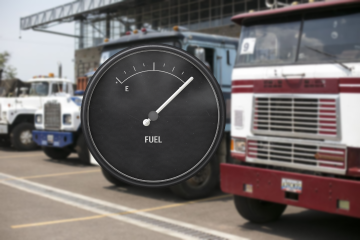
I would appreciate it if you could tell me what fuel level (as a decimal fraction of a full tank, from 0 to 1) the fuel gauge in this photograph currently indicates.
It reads 1
